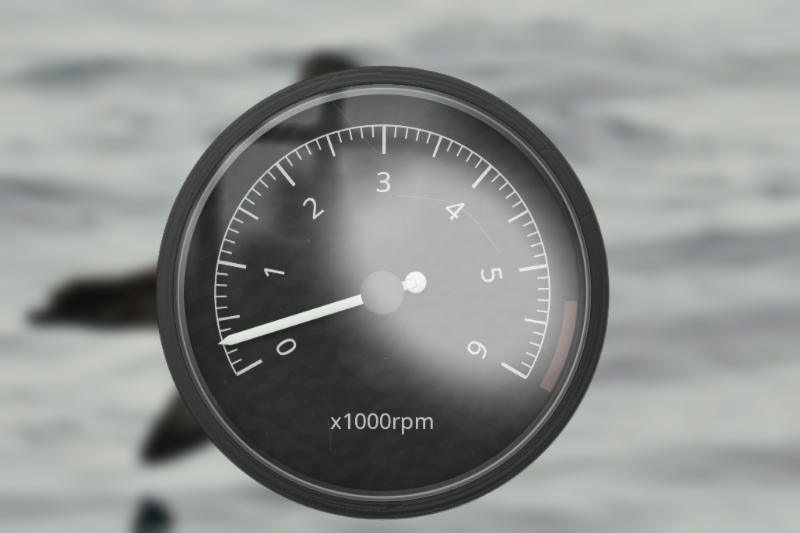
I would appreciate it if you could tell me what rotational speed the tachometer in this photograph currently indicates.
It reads 300 rpm
